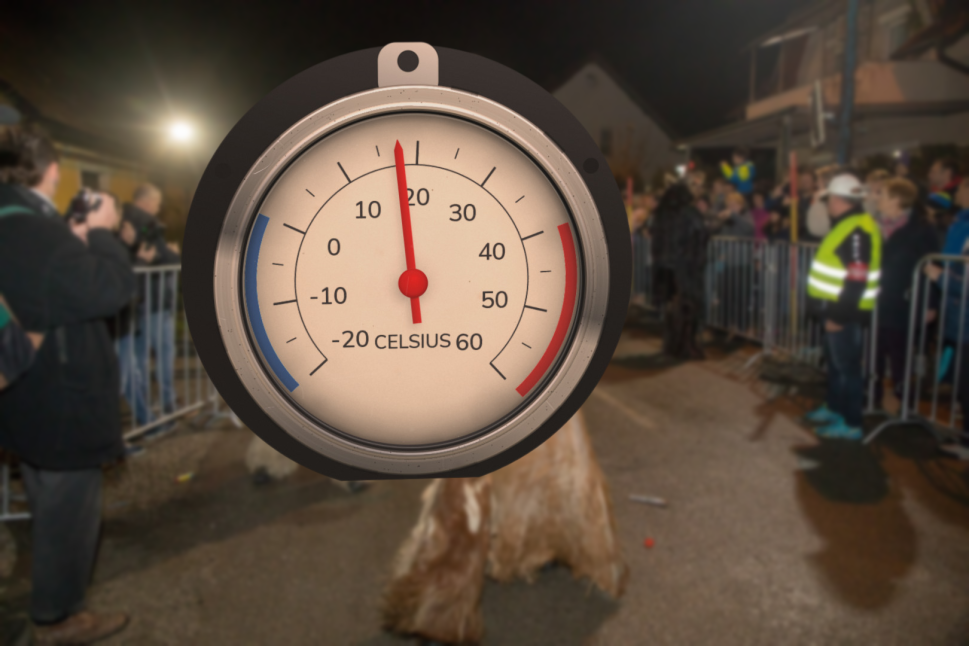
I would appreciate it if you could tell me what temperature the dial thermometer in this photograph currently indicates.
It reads 17.5 °C
